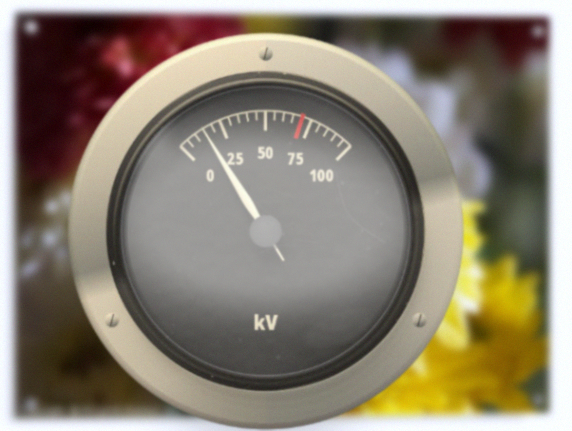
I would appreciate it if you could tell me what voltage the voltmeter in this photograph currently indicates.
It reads 15 kV
